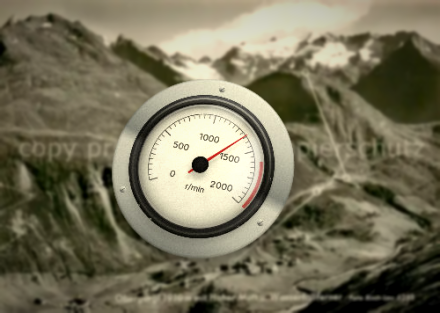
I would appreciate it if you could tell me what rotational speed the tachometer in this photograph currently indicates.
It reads 1350 rpm
